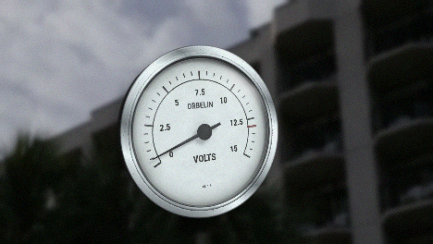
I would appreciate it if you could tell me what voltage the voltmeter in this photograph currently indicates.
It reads 0.5 V
